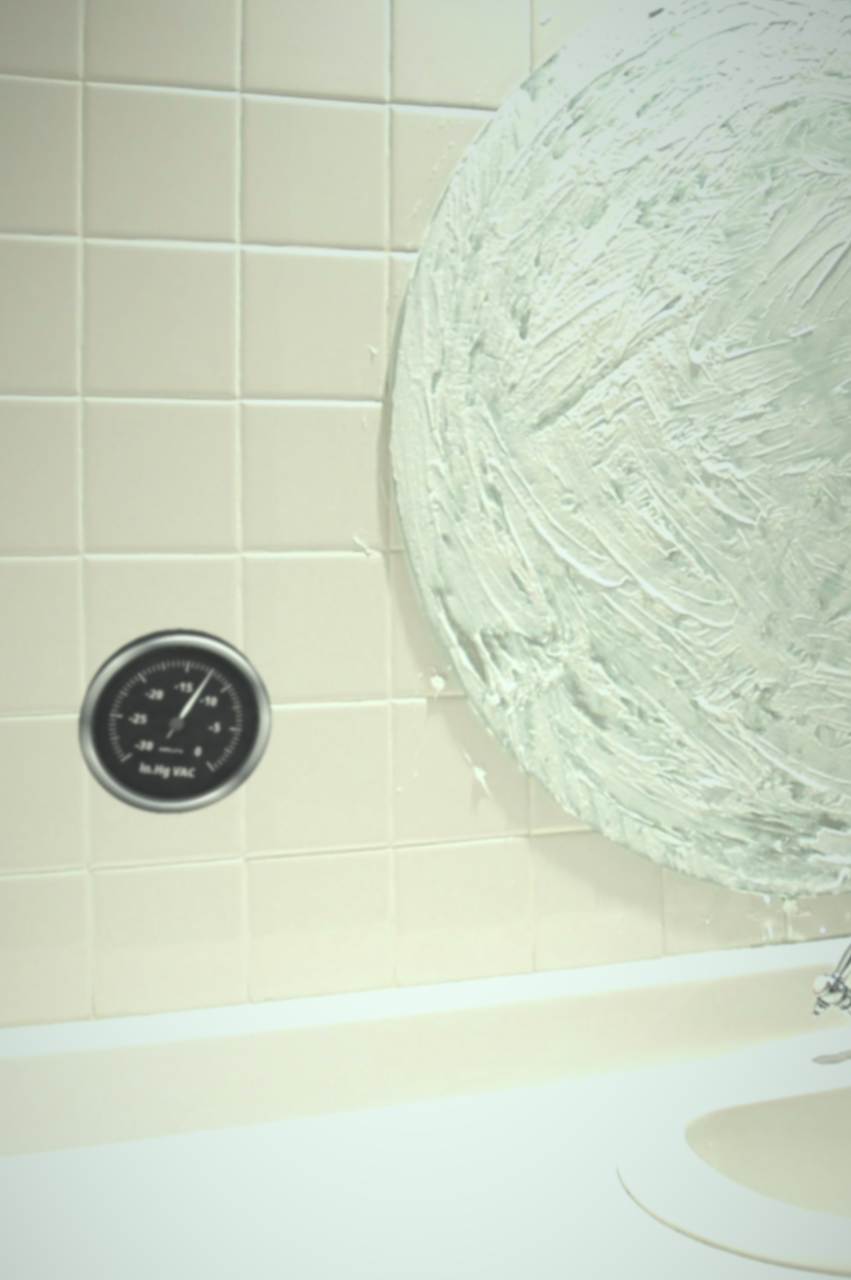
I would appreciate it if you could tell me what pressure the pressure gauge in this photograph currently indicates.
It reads -12.5 inHg
